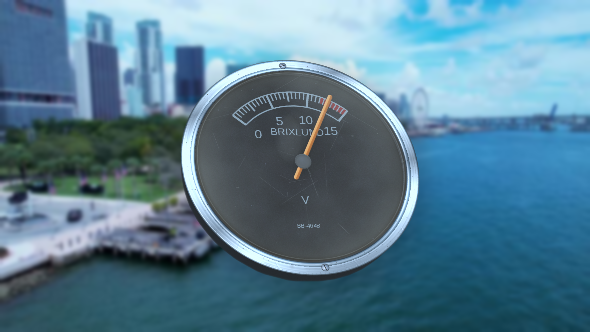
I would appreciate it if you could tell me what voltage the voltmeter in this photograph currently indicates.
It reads 12.5 V
